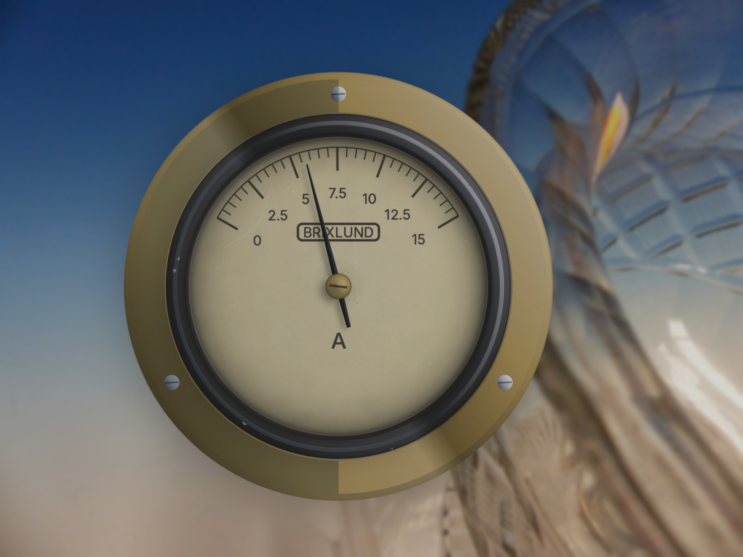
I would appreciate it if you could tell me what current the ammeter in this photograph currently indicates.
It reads 5.75 A
